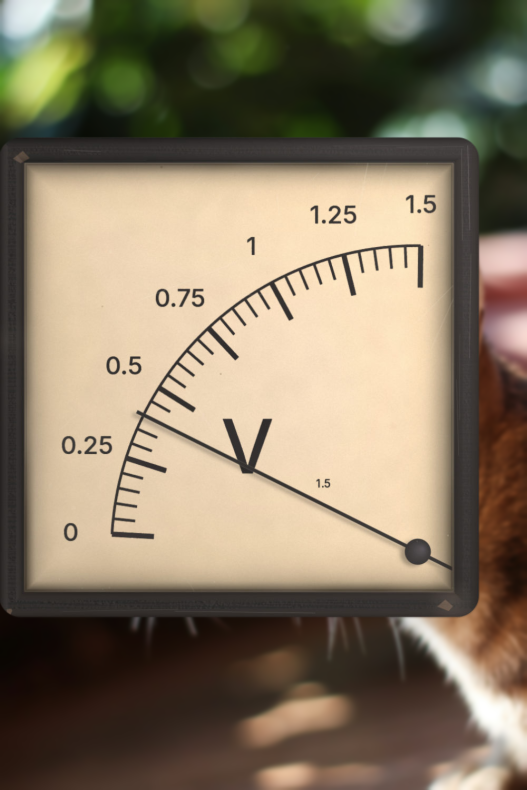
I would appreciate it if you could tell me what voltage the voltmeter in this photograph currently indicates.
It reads 0.4 V
